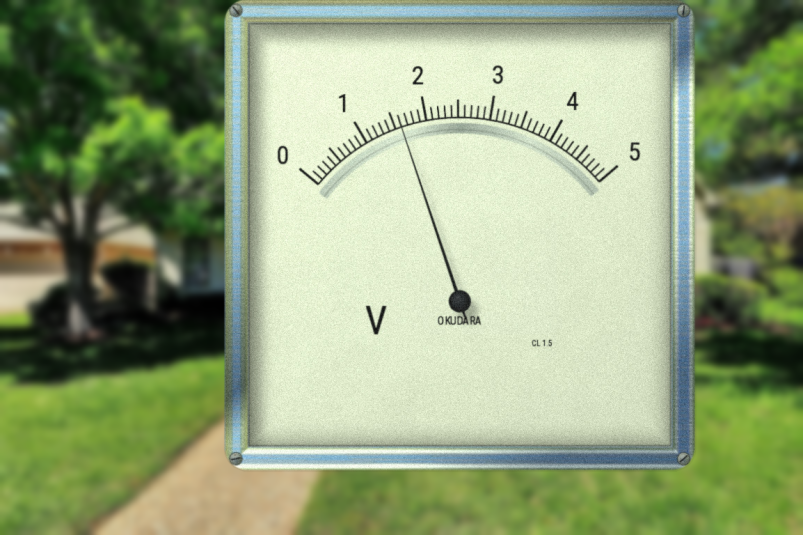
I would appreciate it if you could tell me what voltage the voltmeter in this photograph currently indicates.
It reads 1.6 V
